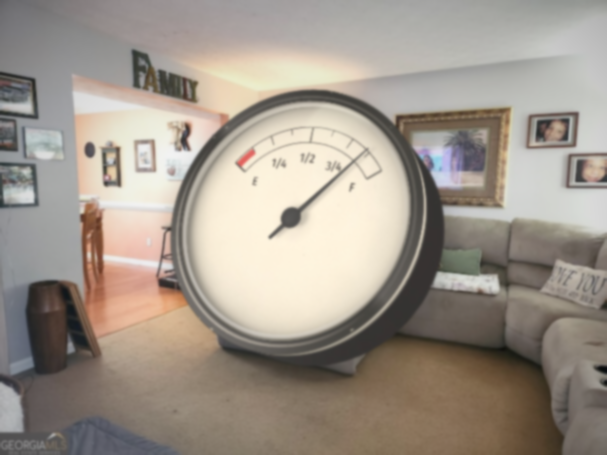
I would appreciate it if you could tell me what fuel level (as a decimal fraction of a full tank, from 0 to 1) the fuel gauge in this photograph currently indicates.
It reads 0.875
